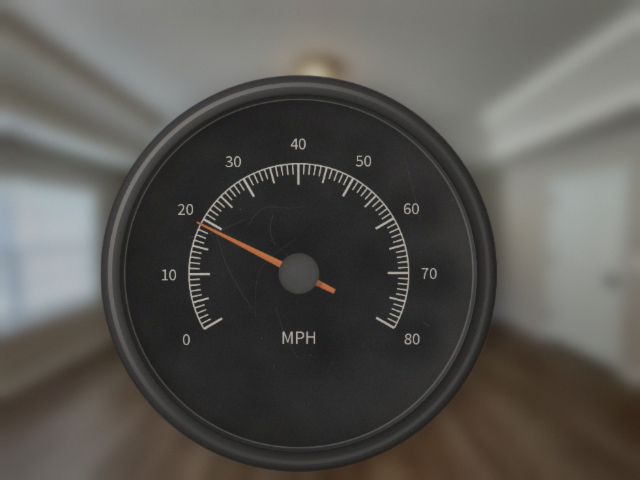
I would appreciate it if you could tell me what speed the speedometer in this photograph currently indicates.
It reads 19 mph
